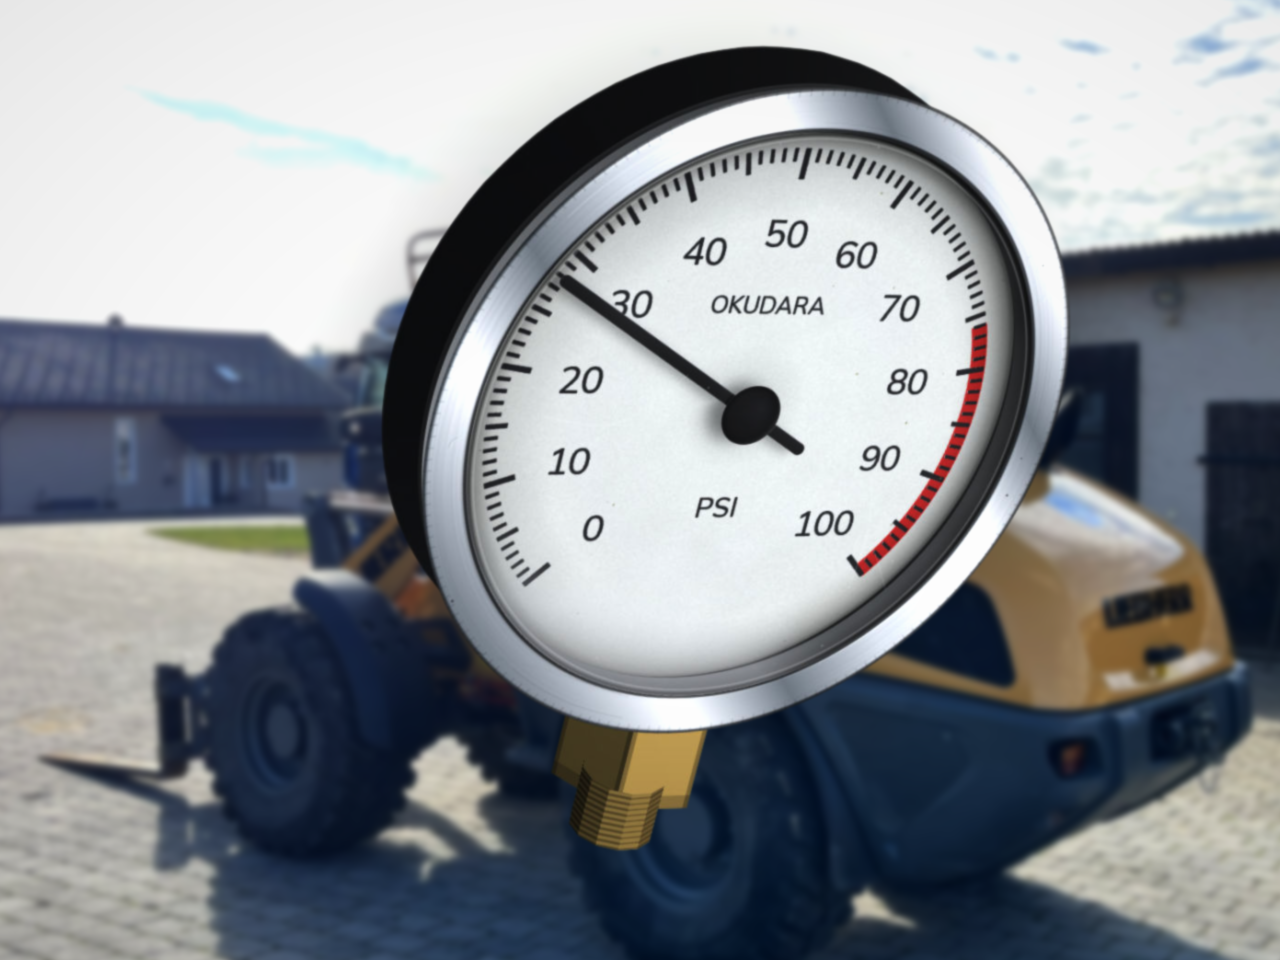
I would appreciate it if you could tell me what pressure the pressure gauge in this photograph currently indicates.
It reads 28 psi
